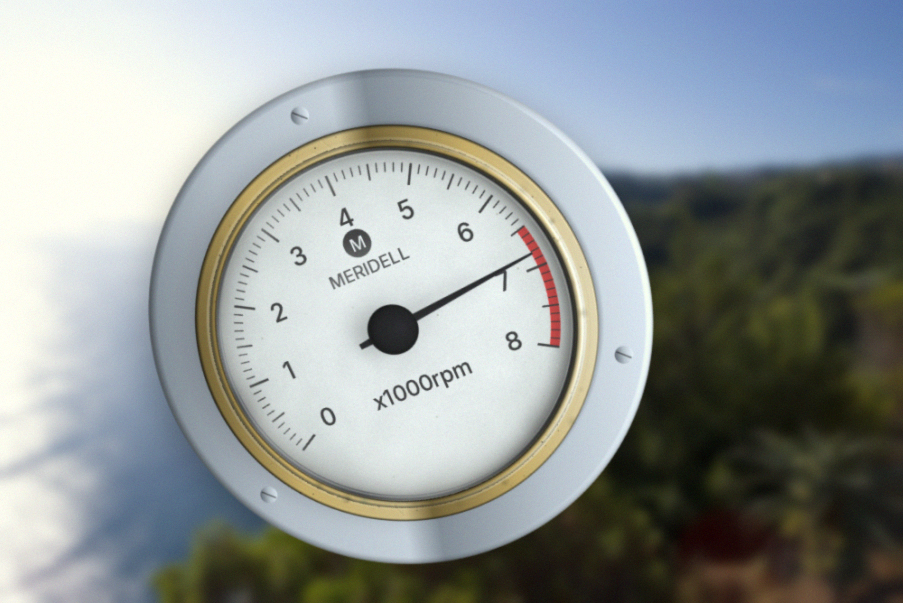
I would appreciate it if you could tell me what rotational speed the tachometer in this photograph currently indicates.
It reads 6800 rpm
